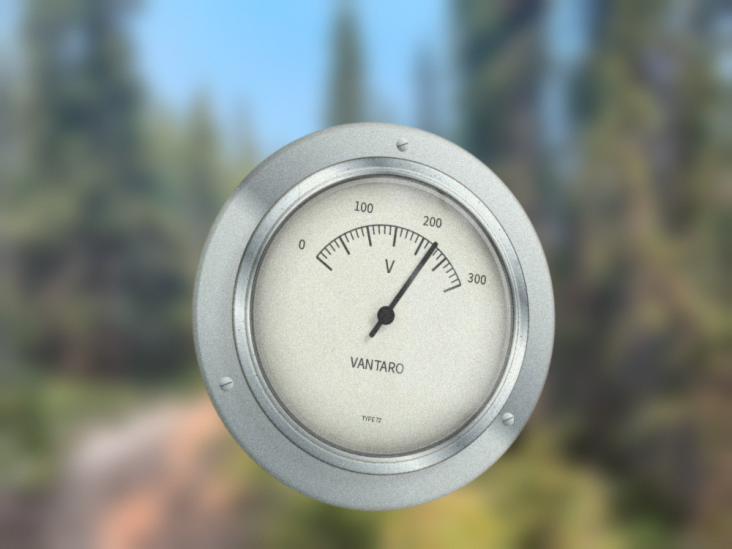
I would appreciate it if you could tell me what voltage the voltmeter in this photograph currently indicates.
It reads 220 V
